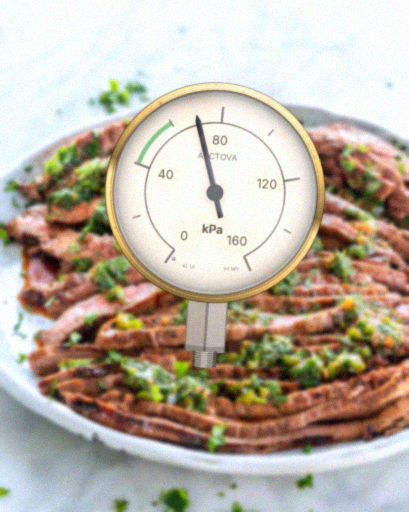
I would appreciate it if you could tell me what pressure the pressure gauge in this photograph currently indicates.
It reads 70 kPa
